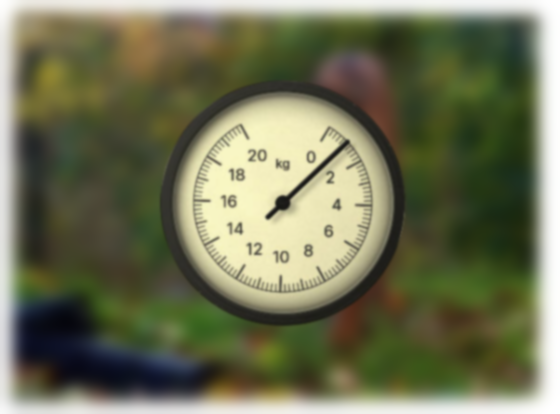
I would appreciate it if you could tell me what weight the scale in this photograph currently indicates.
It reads 1 kg
